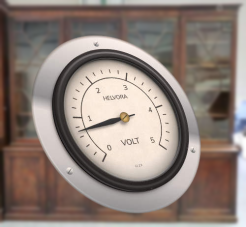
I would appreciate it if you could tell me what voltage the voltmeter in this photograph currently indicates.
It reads 0.7 V
